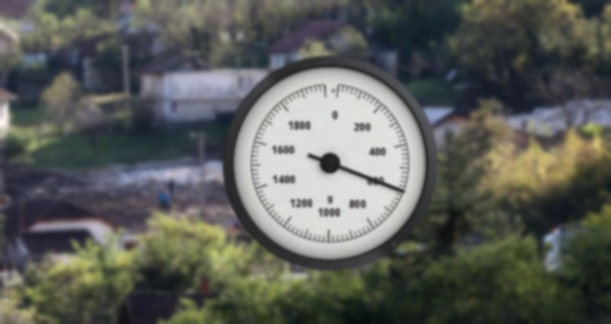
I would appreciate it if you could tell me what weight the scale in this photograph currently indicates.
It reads 600 g
